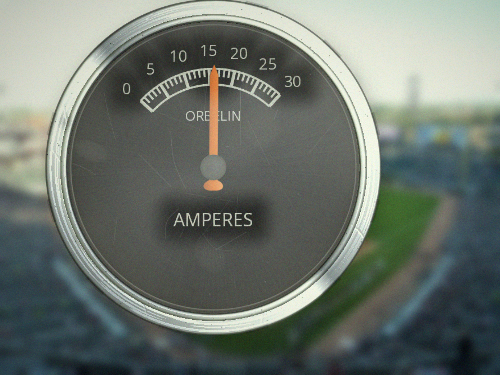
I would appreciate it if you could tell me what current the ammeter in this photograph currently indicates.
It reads 16 A
